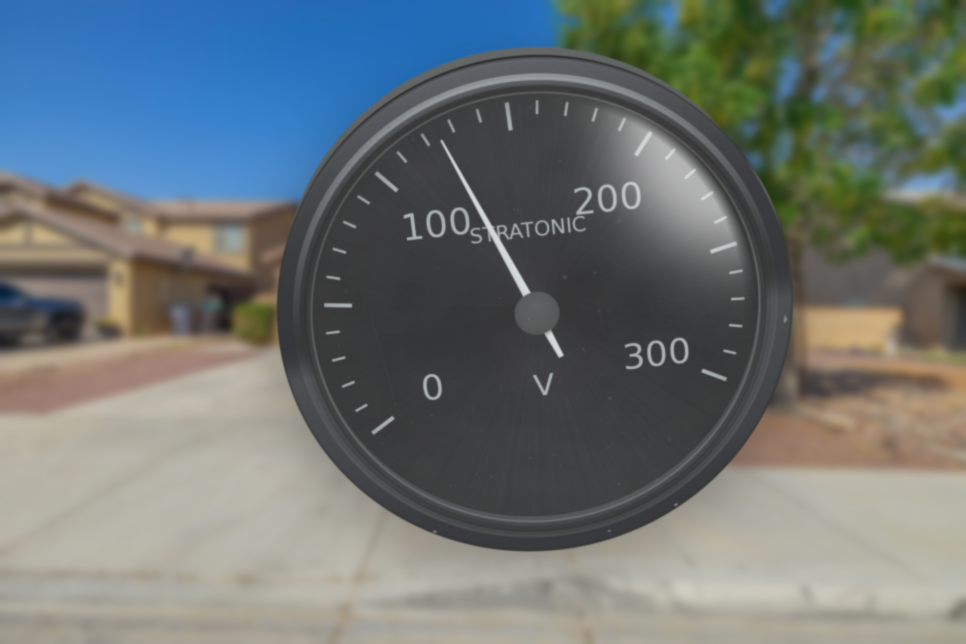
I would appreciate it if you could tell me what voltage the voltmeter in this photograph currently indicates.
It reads 125 V
